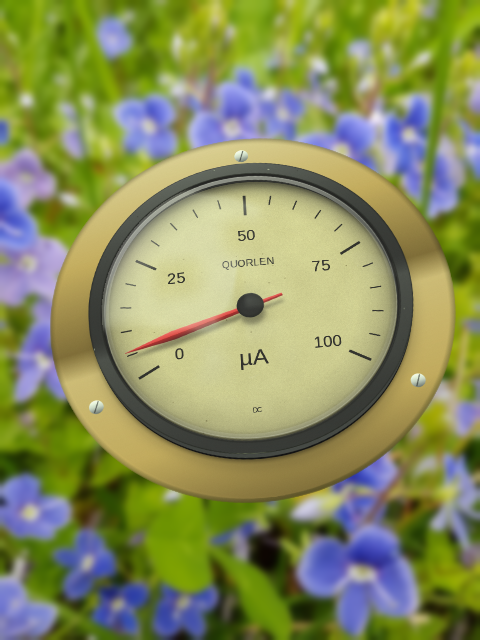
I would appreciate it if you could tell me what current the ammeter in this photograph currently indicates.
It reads 5 µA
